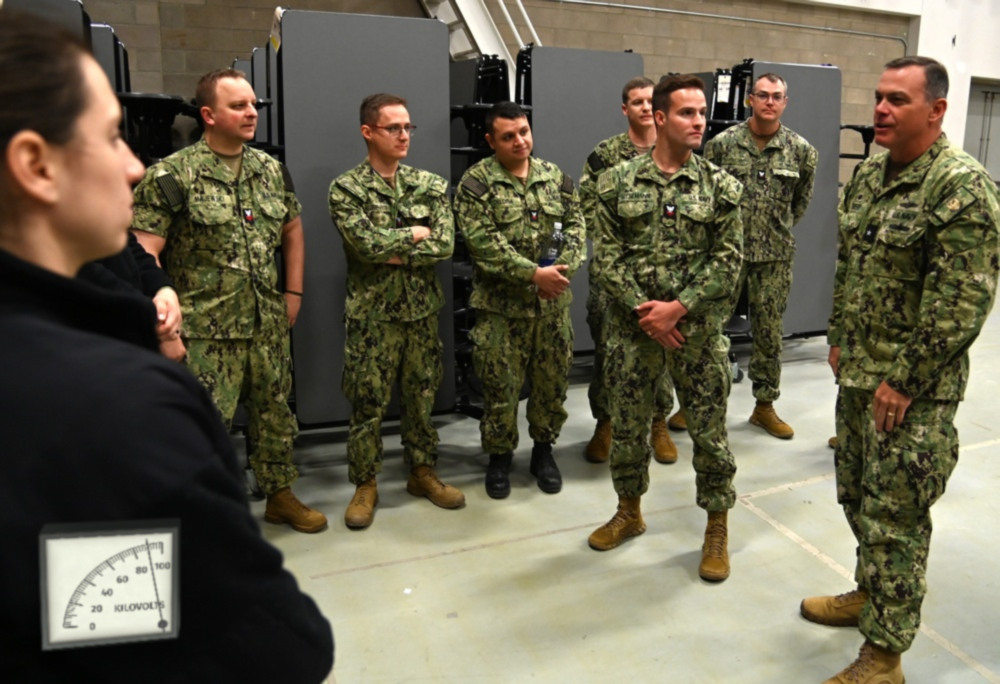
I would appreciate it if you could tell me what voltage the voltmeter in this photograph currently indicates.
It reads 90 kV
